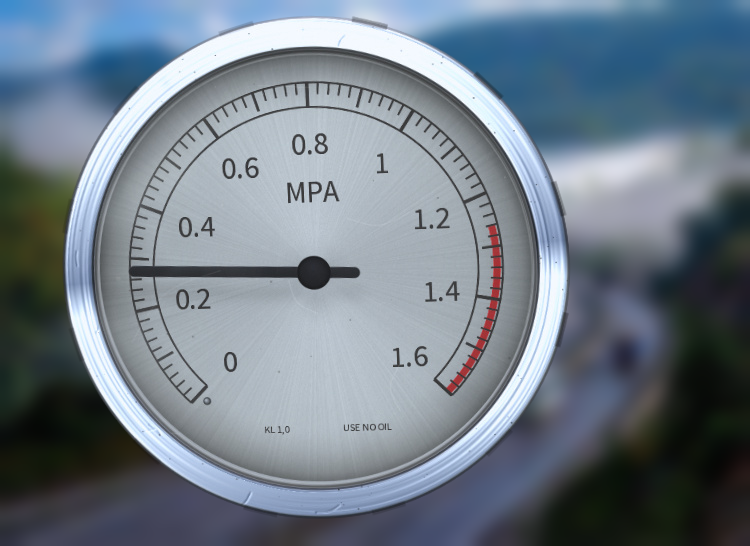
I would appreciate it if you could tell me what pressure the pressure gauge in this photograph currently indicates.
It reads 0.28 MPa
